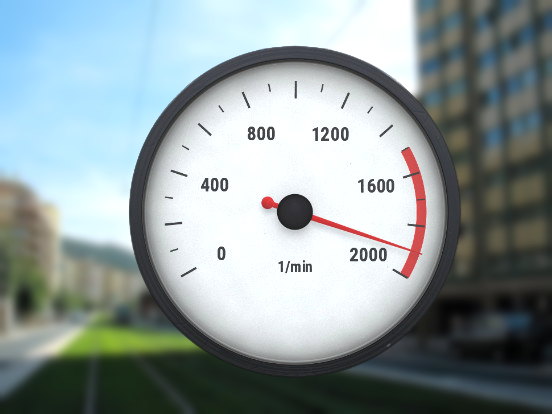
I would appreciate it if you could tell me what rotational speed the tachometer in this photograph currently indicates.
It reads 1900 rpm
